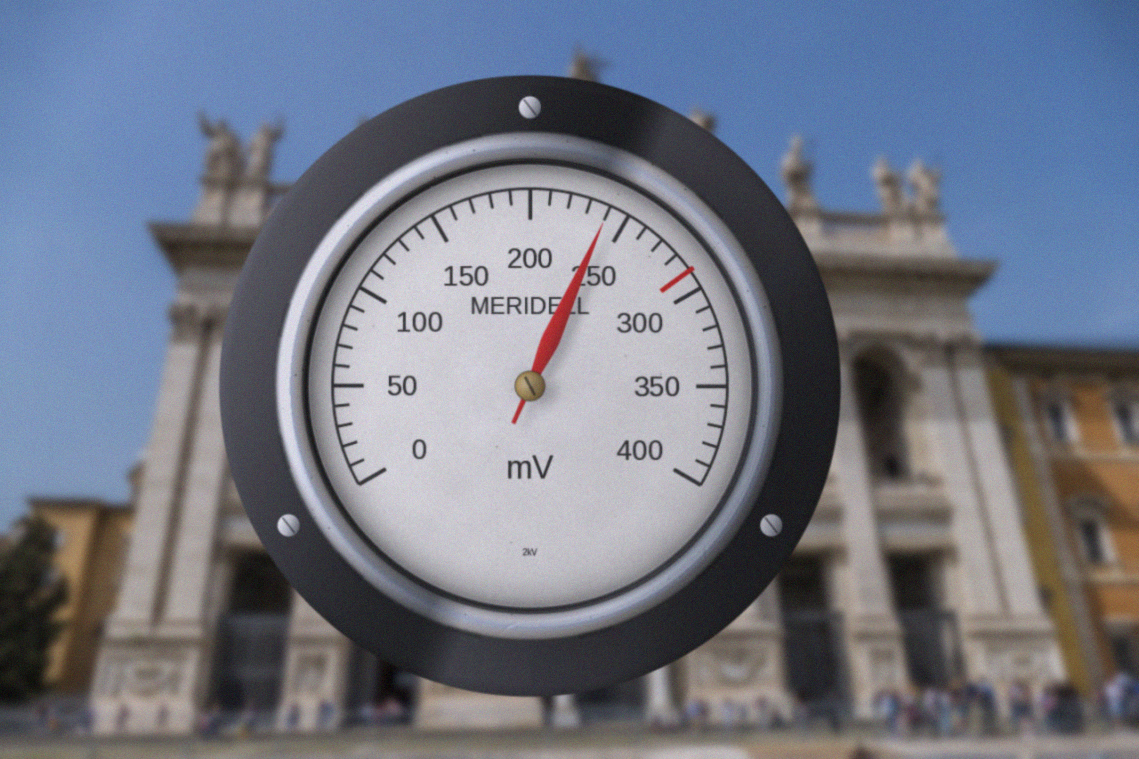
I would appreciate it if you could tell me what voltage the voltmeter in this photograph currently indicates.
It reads 240 mV
